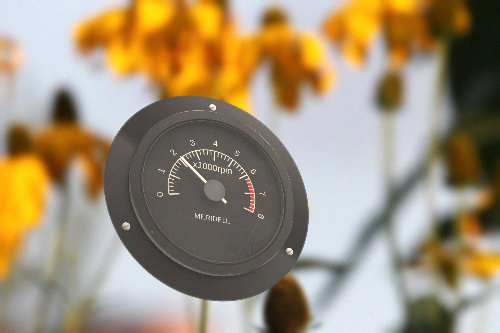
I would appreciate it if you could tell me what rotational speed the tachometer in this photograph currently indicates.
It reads 2000 rpm
